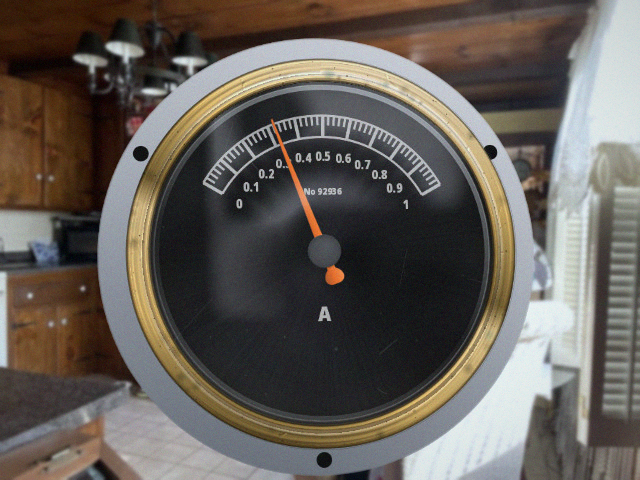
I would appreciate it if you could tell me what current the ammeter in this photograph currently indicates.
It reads 0.32 A
